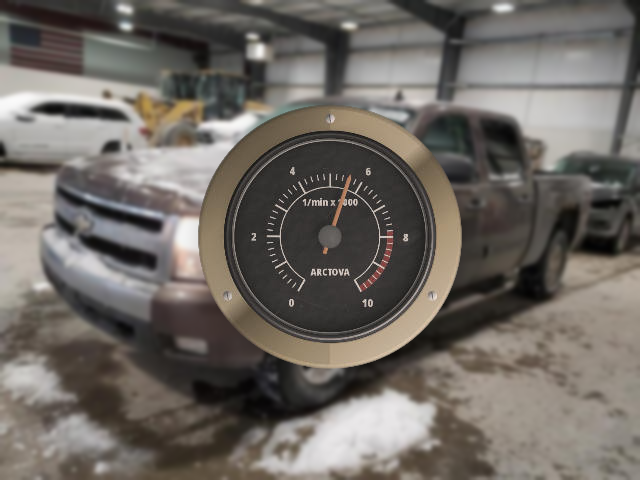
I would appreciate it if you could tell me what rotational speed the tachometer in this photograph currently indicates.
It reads 5600 rpm
